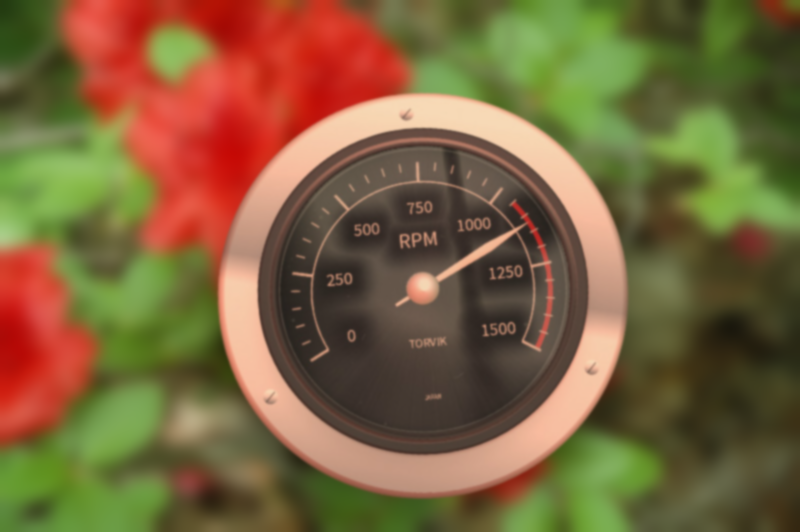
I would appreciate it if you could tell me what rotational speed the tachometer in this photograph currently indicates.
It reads 1125 rpm
